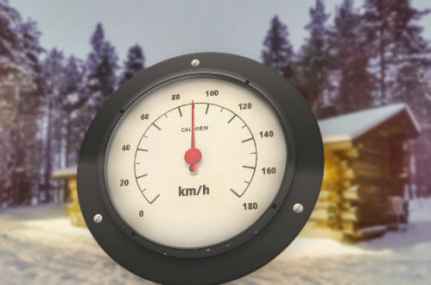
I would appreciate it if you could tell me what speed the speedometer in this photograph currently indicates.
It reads 90 km/h
